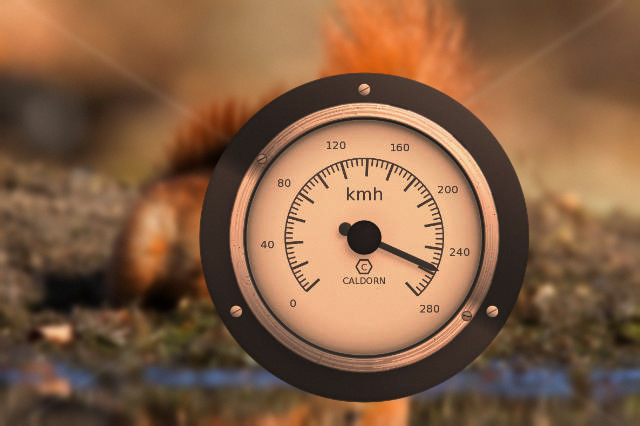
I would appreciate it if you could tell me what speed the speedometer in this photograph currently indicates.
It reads 256 km/h
